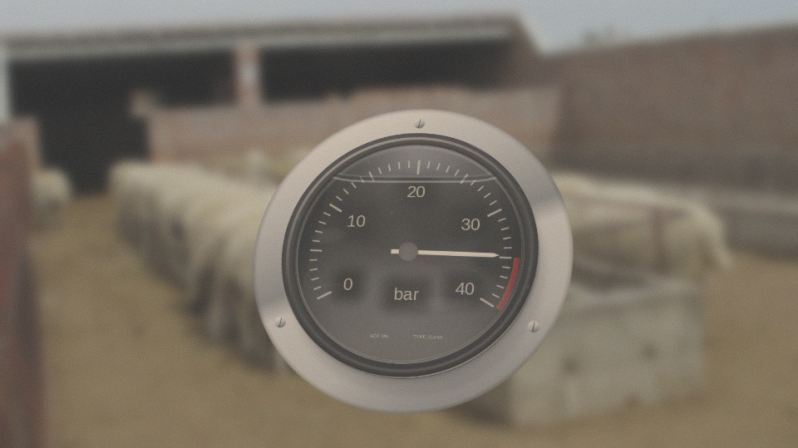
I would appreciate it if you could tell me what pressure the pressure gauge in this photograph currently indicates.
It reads 35 bar
